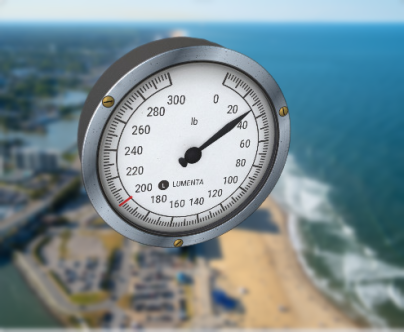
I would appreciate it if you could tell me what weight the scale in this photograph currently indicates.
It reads 30 lb
